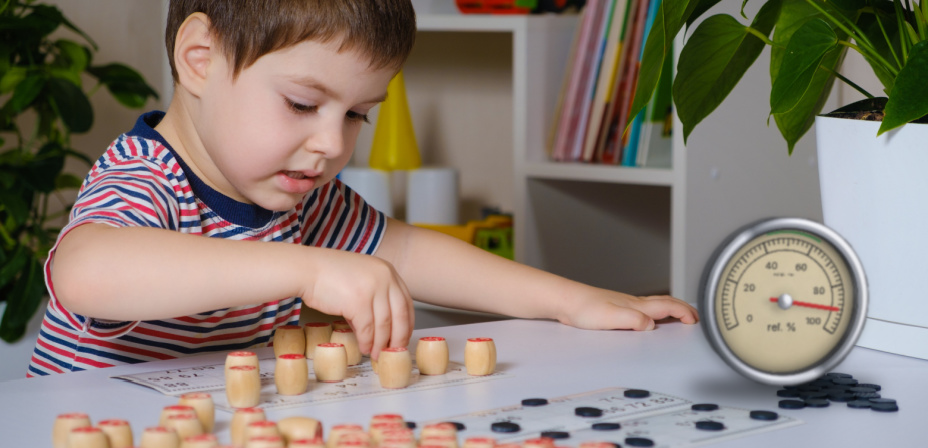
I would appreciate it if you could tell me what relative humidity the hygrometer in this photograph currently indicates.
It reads 90 %
